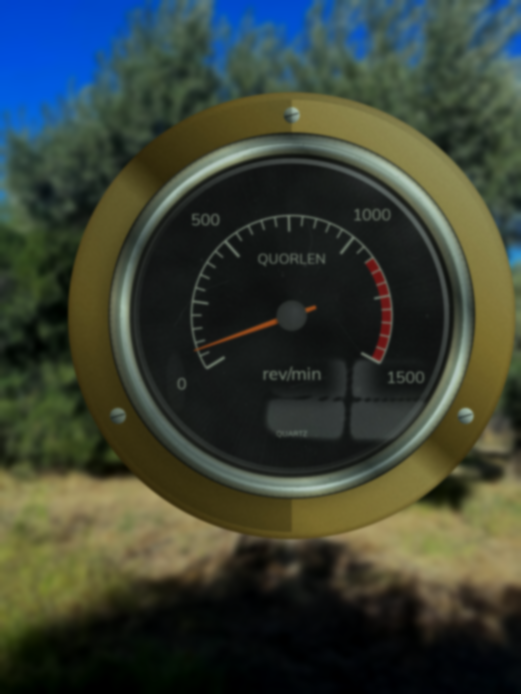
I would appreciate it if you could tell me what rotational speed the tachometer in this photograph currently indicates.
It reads 75 rpm
